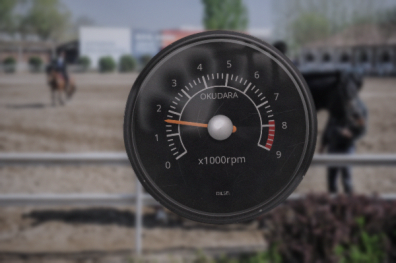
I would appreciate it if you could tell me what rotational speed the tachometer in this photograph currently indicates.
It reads 1600 rpm
